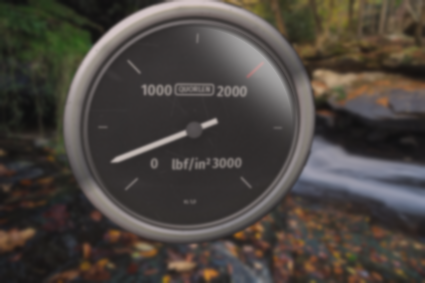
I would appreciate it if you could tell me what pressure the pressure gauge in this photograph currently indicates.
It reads 250 psi
